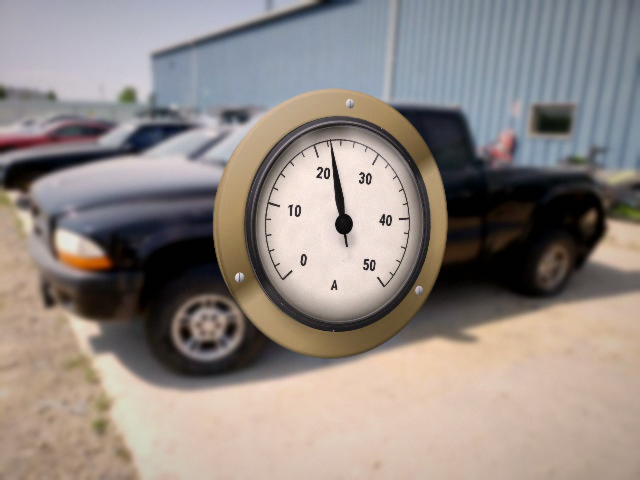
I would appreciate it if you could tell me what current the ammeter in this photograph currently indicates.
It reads 22 A
